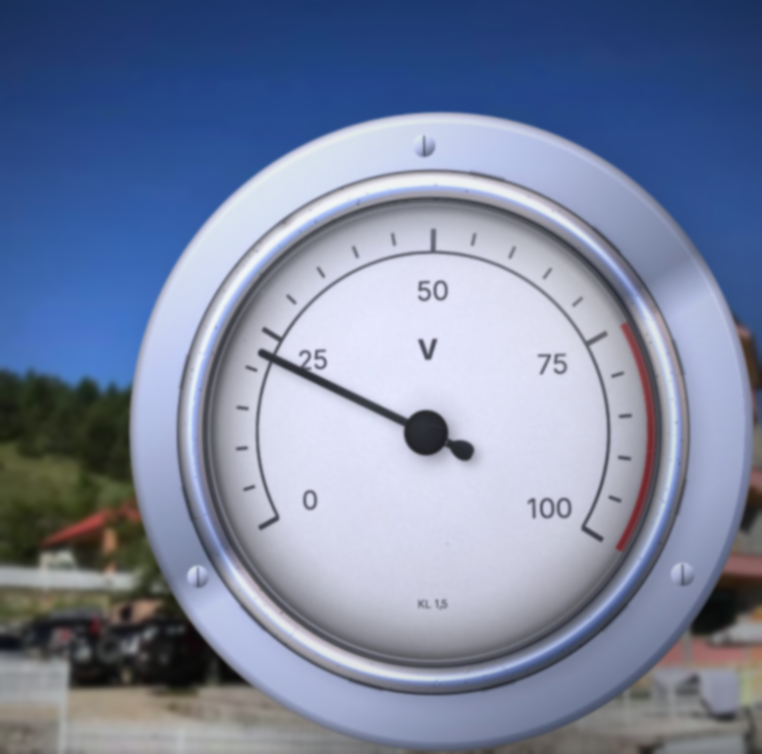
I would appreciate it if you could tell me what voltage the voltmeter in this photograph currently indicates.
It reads 22.5 V
